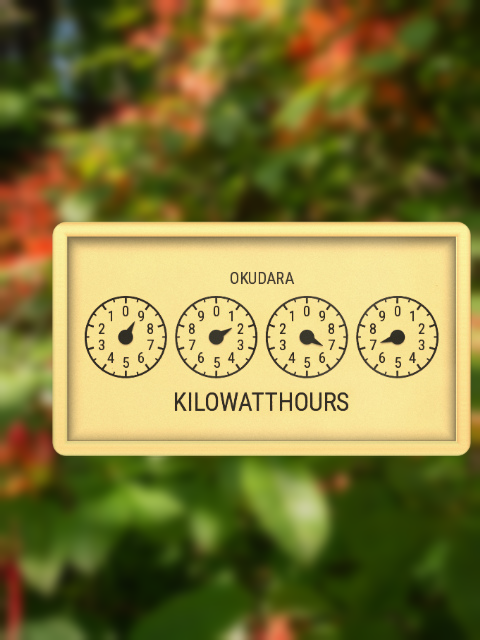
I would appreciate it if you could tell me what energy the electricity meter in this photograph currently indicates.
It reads 9167 kWh
